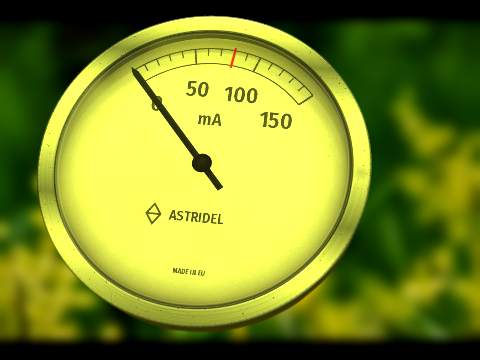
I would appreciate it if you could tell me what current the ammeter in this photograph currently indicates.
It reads 0 mA
